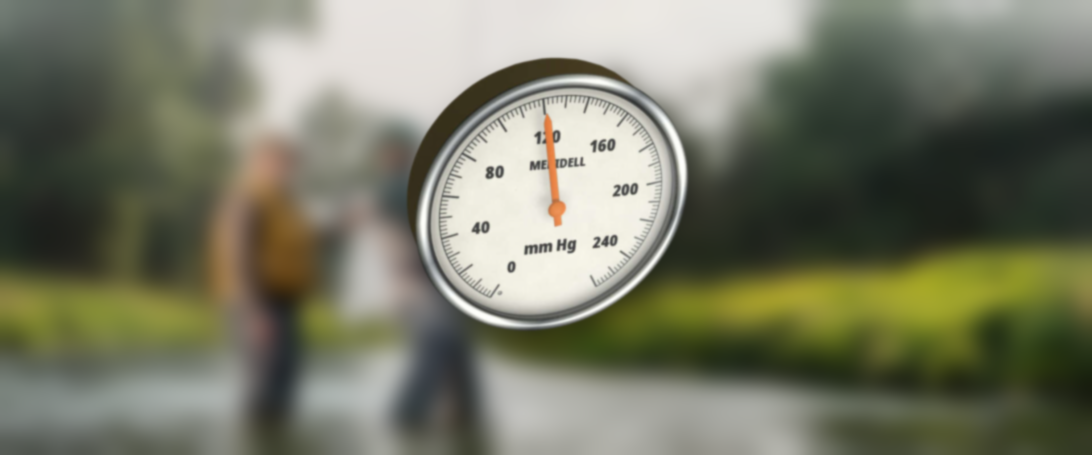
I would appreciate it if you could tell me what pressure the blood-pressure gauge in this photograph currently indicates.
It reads 120 mmHg
